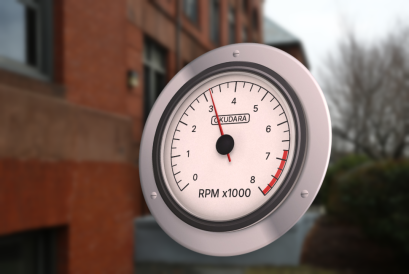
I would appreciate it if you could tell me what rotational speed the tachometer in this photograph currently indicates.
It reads 3250 rpm
